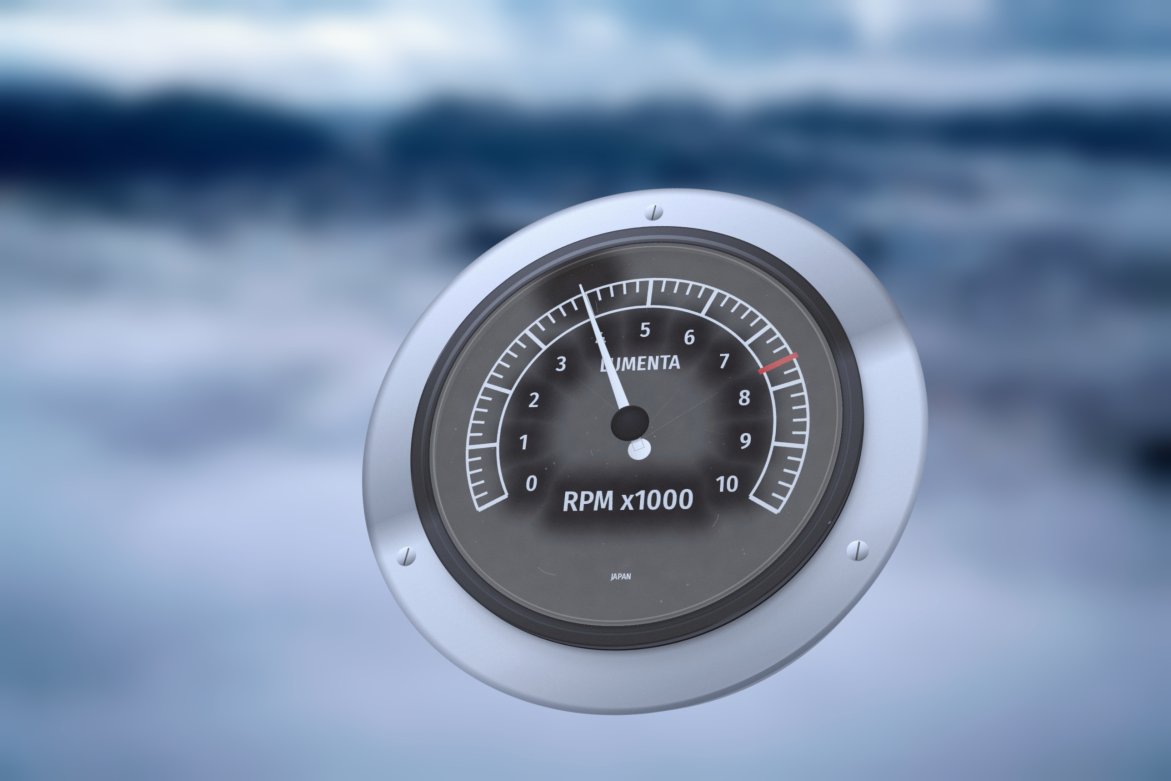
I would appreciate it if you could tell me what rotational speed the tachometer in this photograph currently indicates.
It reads 4000 rpm
